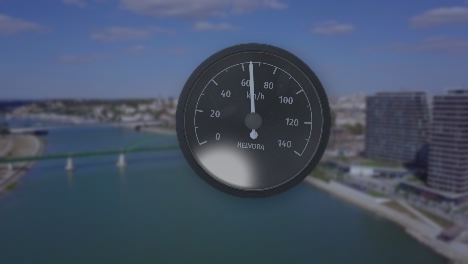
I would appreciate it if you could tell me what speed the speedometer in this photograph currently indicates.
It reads 65 km/h
